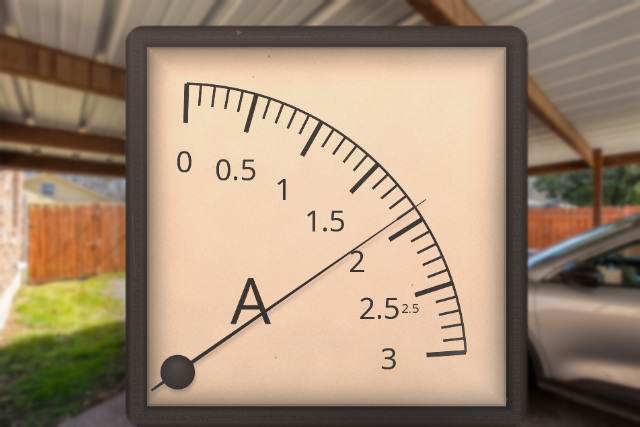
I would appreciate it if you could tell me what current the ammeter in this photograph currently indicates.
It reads 1.9 A
